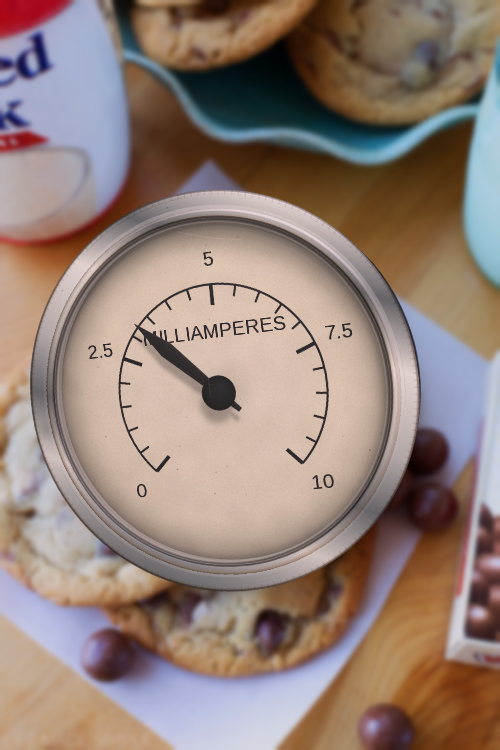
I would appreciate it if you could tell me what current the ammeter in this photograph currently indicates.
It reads 3.25 mA
